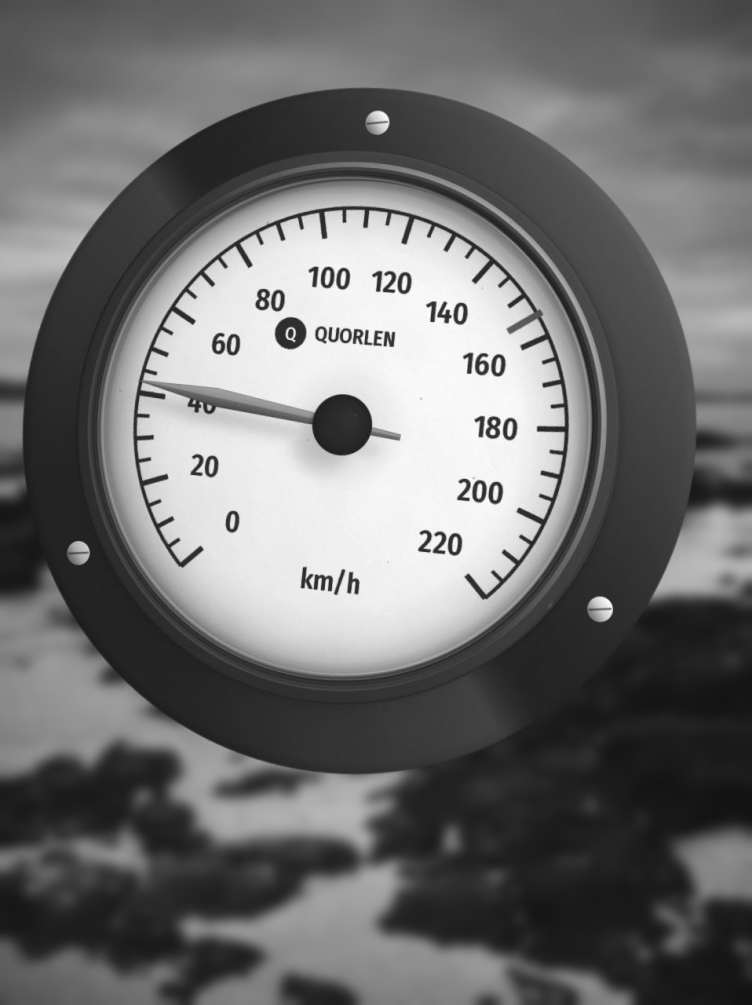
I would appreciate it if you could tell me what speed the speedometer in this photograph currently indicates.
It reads 42.5 km/h
